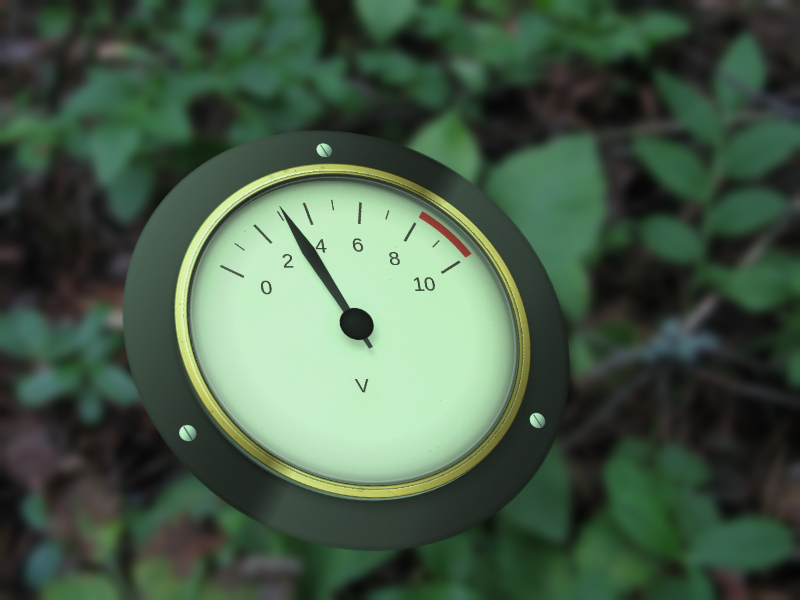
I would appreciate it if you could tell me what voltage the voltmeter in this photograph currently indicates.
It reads 3 V
